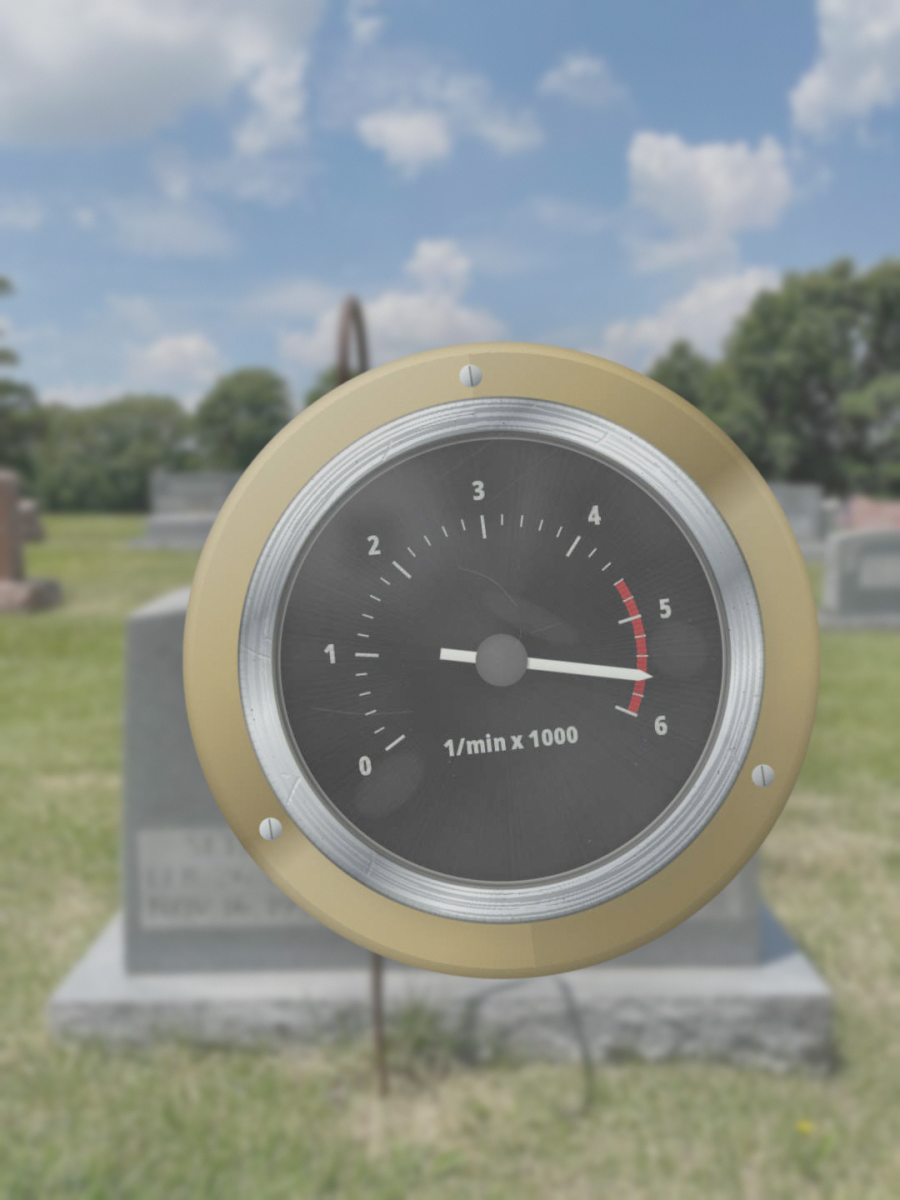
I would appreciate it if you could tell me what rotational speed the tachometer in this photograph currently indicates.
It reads 5600 rpm
